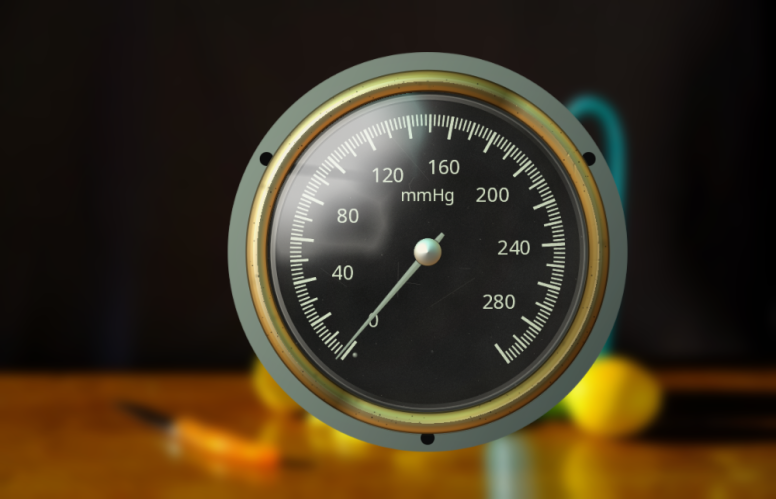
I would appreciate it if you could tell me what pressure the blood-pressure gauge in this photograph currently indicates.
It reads 2 mmHg
